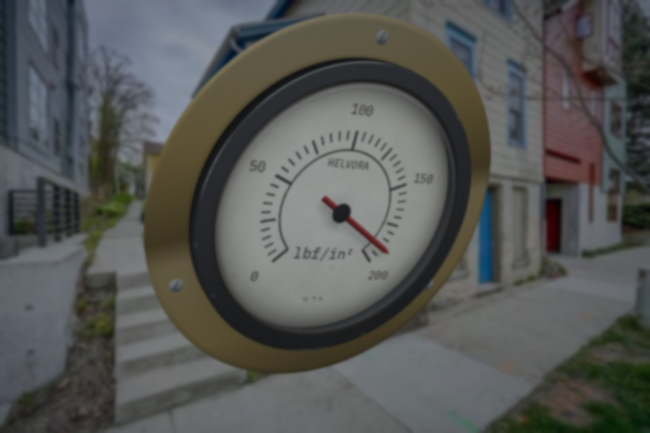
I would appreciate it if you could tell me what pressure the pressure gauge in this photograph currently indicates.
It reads 190 psi
